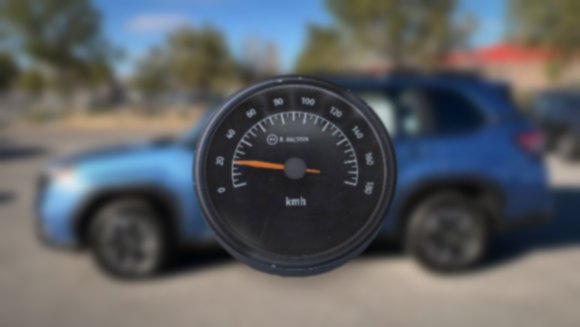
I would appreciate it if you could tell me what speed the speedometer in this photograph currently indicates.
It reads 20 km/h
